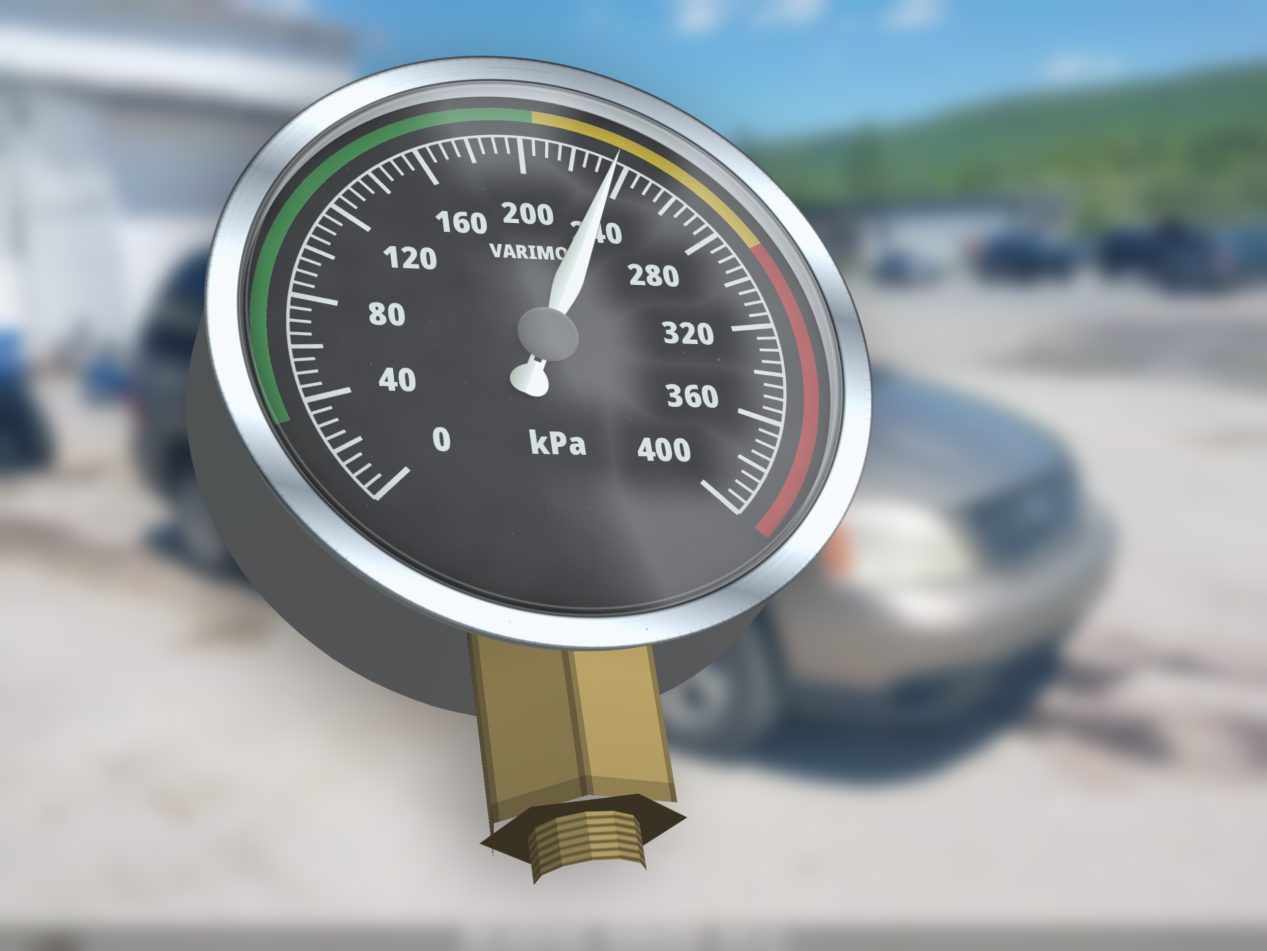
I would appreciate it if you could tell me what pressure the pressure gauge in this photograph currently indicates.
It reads 235 kPa
